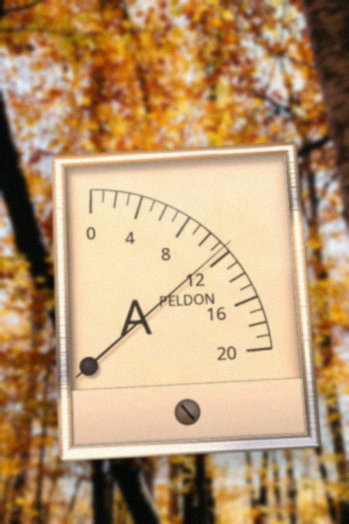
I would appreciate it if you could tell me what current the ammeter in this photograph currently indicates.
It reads 11.5 A
